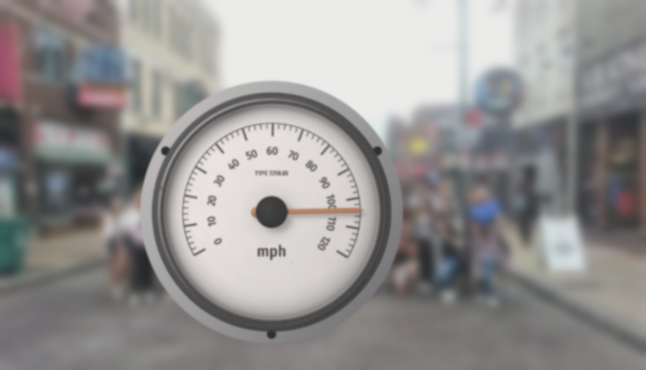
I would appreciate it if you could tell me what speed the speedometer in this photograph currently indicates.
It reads 104 mph
